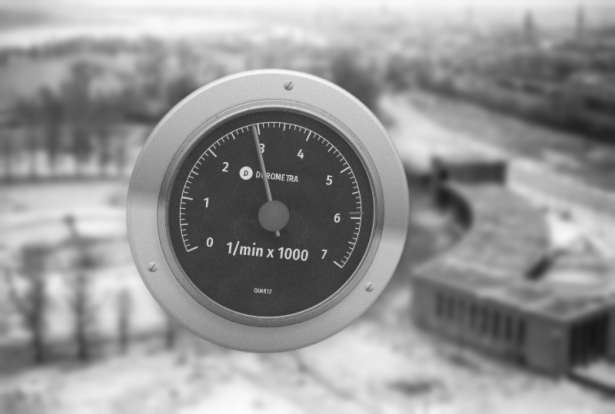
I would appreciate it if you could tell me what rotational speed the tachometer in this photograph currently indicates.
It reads 2900 rpm
